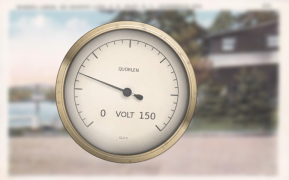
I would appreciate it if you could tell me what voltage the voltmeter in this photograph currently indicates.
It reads 35 V
